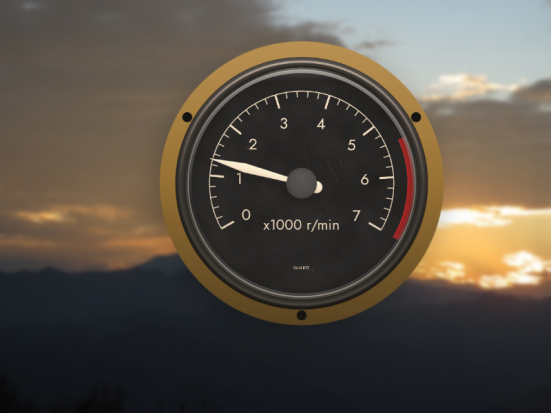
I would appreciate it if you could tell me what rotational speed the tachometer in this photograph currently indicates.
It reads 1300 rpm
